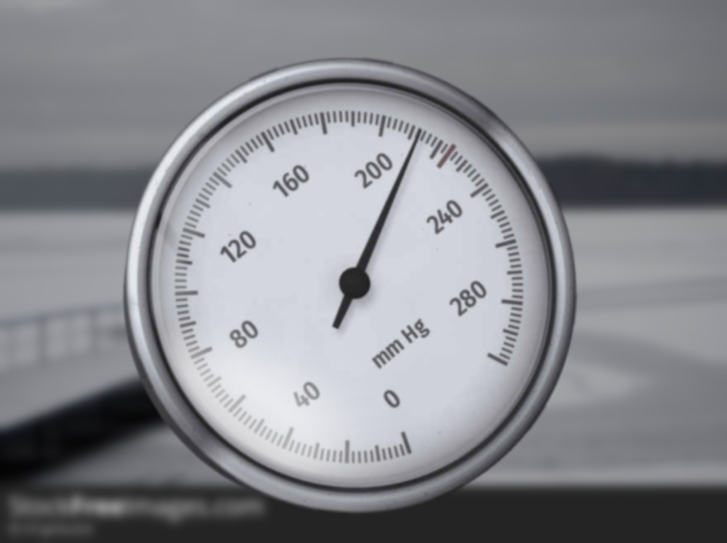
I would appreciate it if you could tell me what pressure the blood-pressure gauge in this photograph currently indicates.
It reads 212 mmHg
